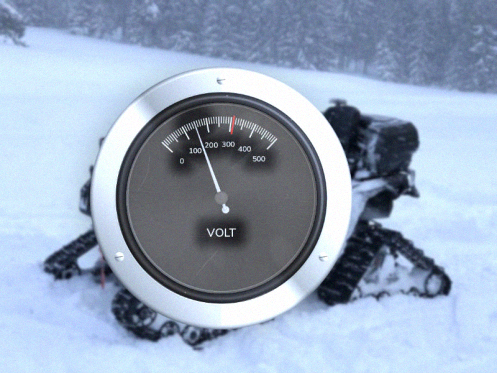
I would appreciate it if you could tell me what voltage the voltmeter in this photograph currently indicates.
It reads 150 V
